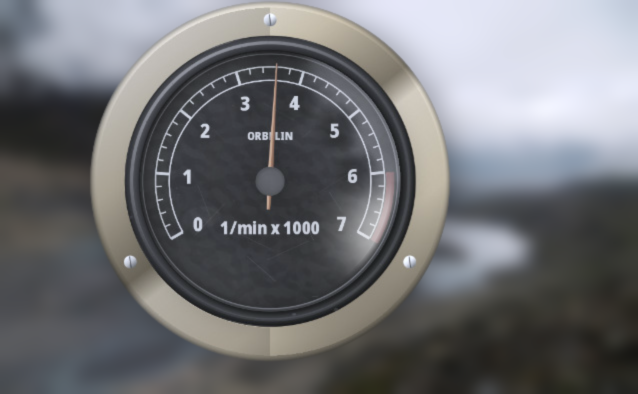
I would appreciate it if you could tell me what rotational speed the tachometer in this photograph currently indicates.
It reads 3600 rpm
